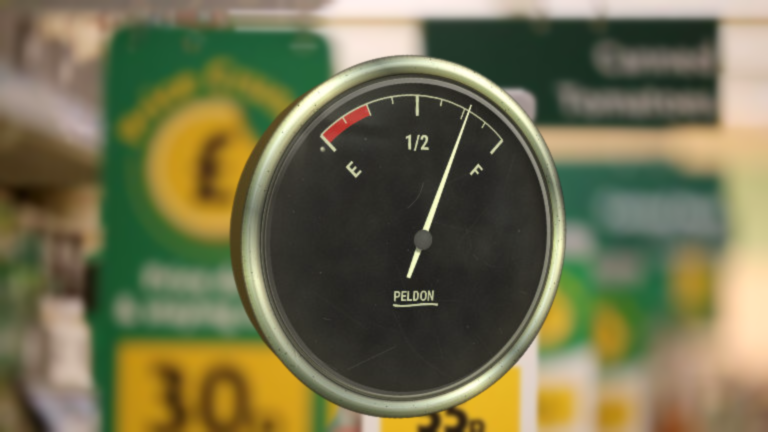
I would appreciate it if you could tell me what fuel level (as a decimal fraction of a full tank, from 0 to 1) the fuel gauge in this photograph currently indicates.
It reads 0.75
